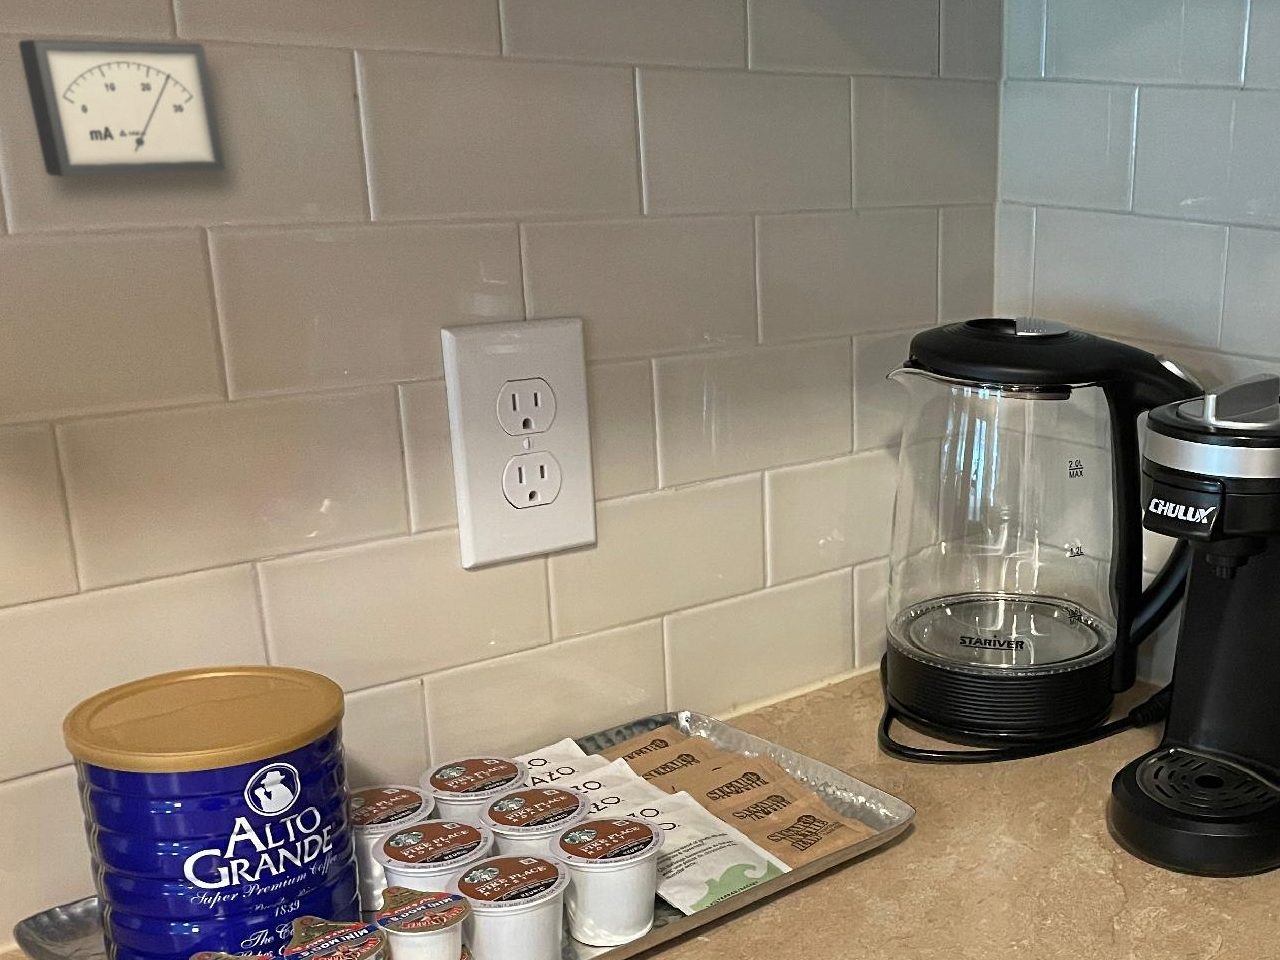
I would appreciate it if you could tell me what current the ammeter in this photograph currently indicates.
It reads 24 mA
